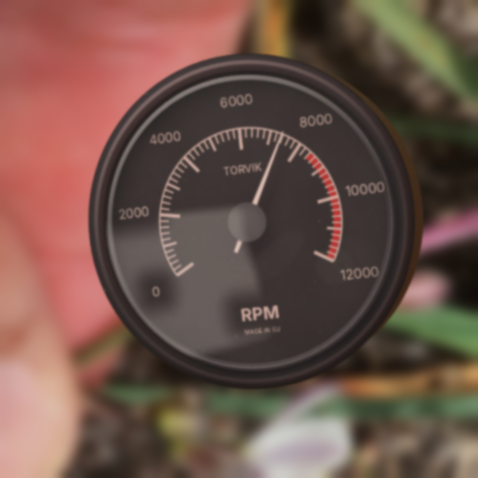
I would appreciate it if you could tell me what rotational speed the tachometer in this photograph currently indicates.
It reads 7400 rpm
